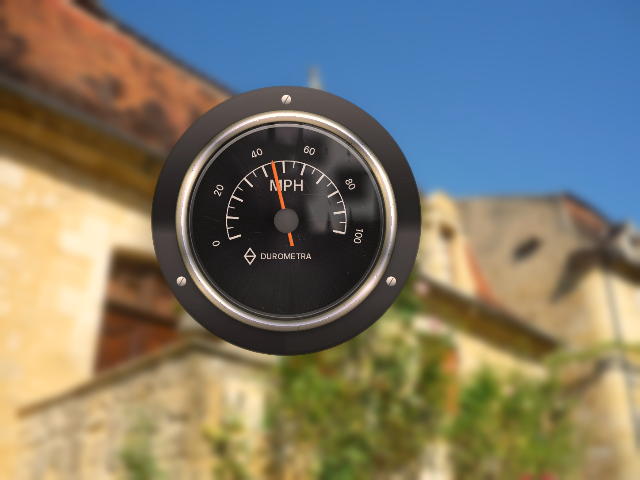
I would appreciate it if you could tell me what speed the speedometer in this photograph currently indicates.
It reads 45 mph
